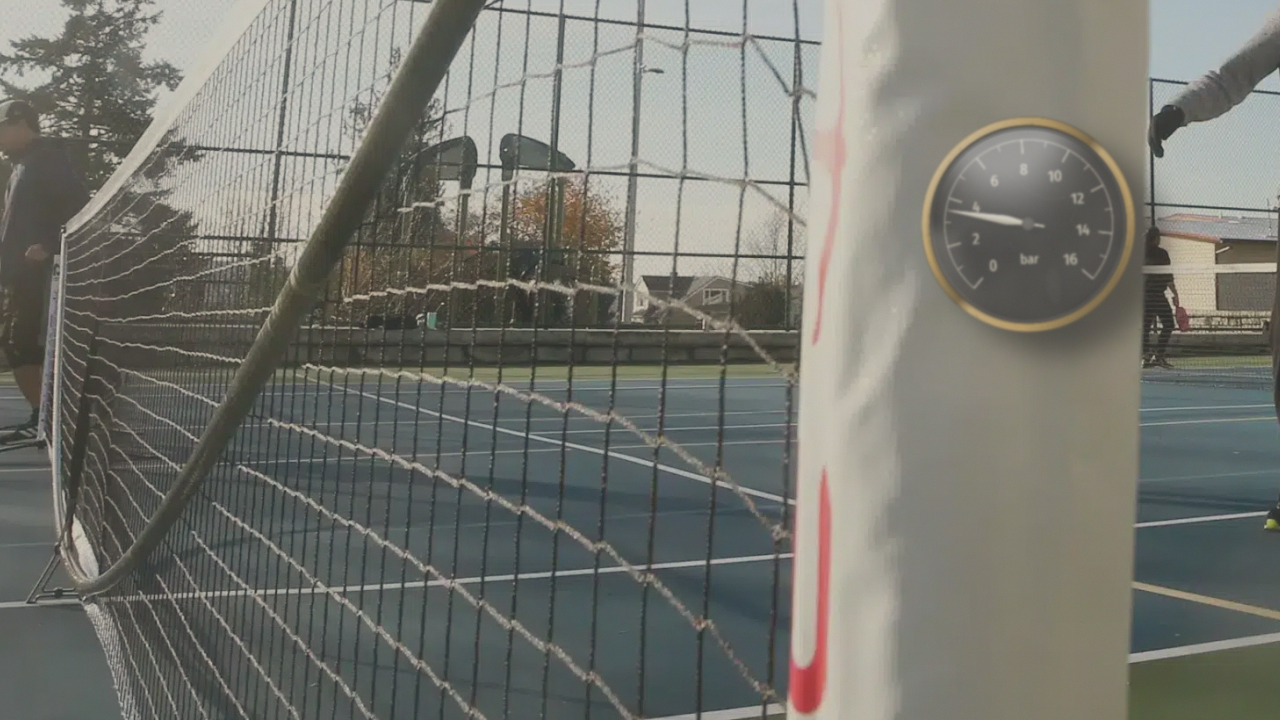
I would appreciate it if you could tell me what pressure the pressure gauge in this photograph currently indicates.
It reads 3.5 bar
